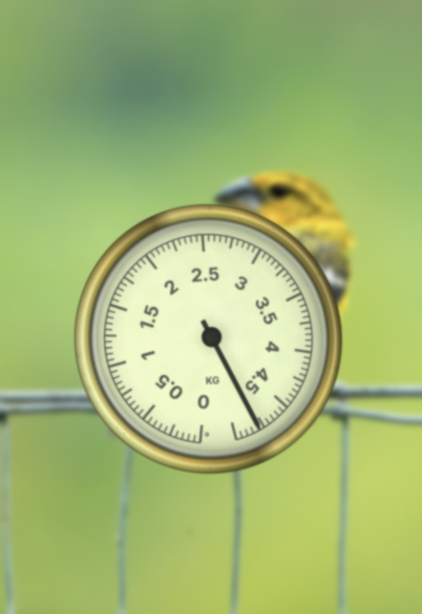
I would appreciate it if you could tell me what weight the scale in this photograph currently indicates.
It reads 4.8 kg
